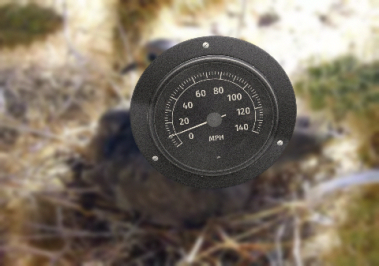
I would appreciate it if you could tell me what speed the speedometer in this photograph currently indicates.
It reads 10 mph
